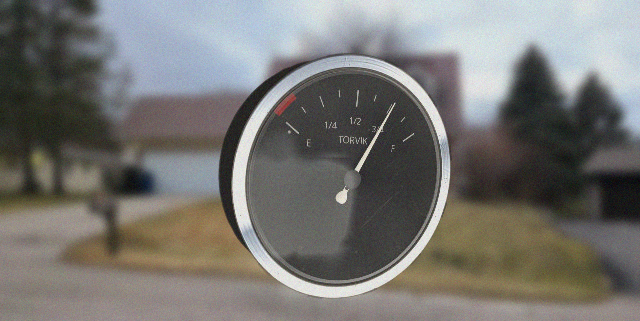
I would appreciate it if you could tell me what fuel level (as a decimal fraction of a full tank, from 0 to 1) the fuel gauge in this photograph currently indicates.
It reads 0.75
